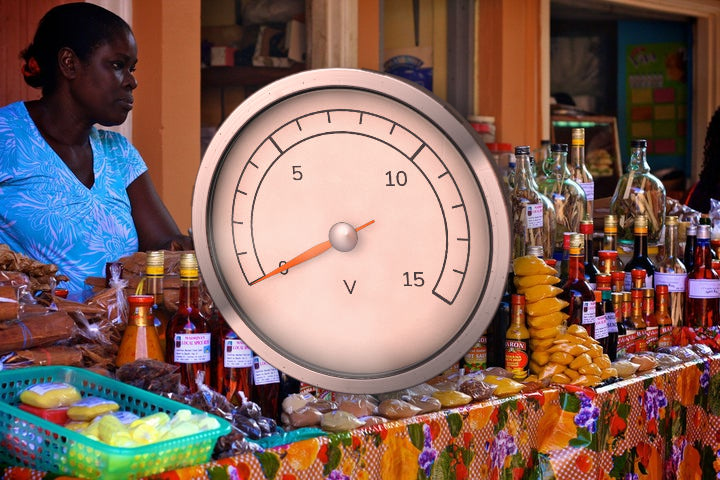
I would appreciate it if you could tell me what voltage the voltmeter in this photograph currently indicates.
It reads 0 V
